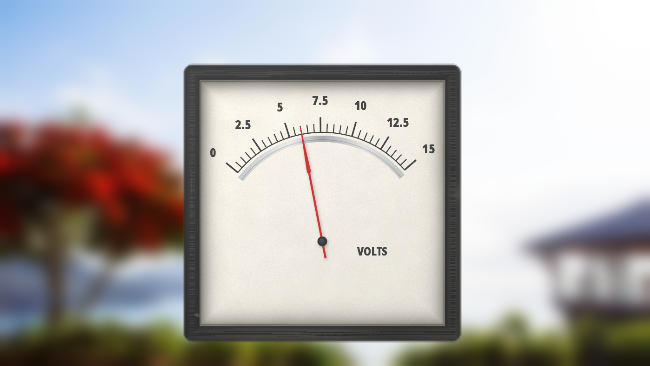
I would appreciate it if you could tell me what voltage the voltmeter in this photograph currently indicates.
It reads 6 V
